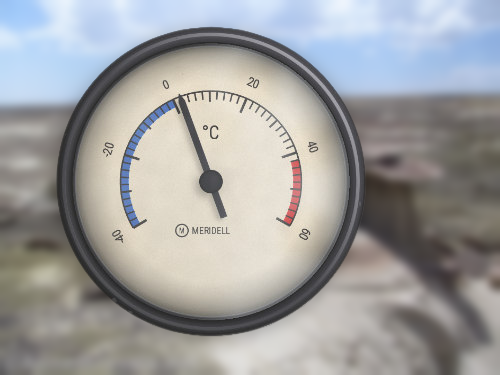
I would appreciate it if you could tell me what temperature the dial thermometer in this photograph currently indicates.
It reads 2 °C
